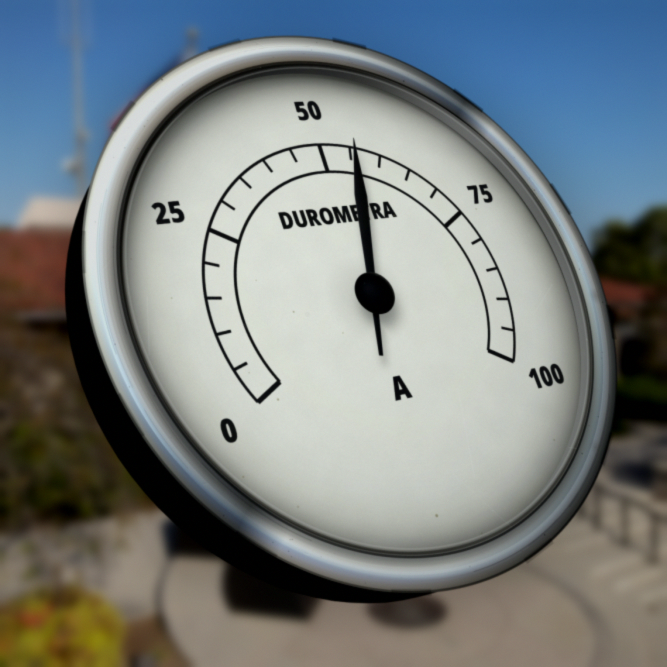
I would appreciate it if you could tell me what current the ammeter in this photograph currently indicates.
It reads 55 A
